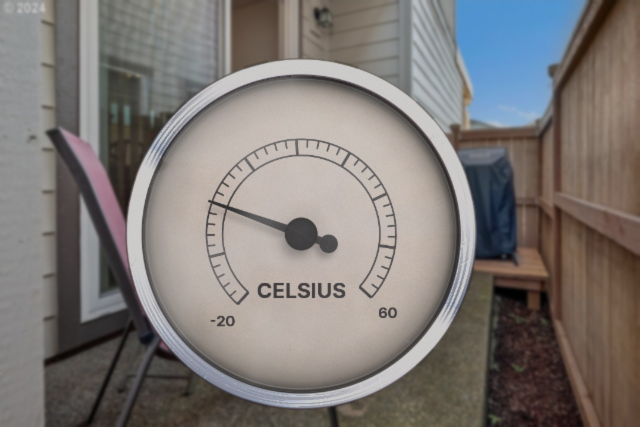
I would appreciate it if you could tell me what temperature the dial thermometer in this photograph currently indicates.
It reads 0 °C
